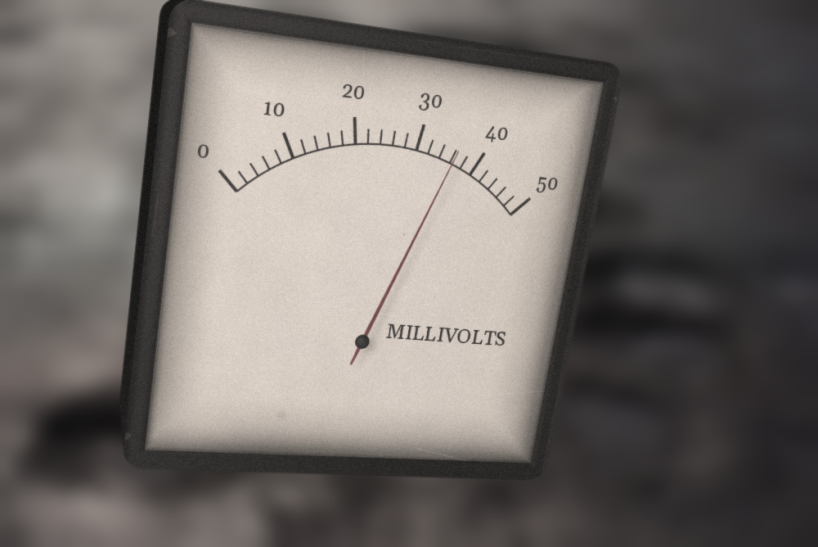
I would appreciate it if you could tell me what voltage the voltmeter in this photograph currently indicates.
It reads 36 mV
